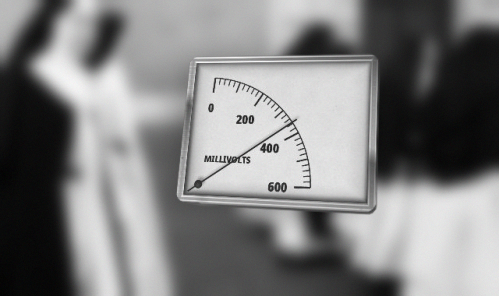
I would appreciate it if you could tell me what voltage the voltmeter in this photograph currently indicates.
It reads 360 mV
